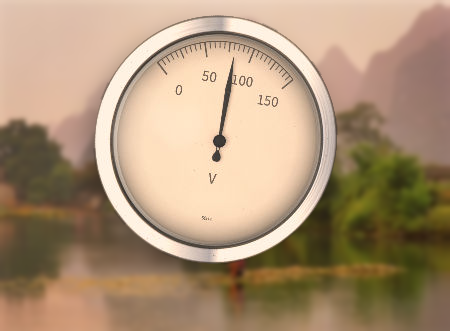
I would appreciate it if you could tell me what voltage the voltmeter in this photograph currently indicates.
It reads 80 V
